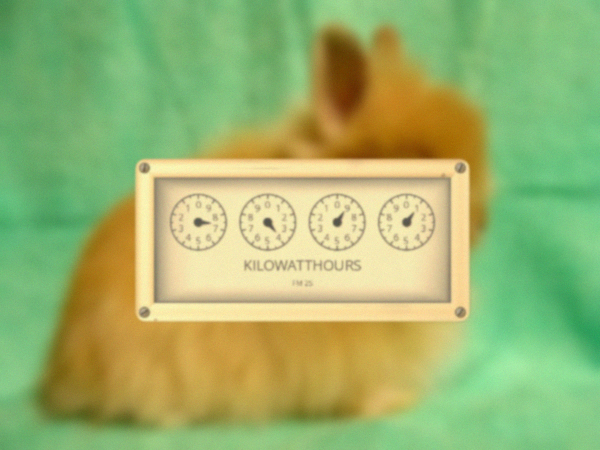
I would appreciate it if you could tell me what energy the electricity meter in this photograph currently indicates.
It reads 7391 kWh
